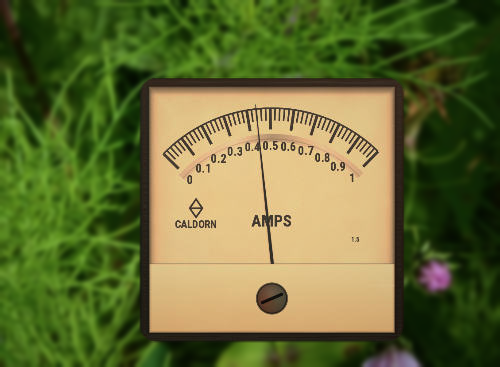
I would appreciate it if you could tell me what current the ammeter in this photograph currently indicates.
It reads 0.44 A
